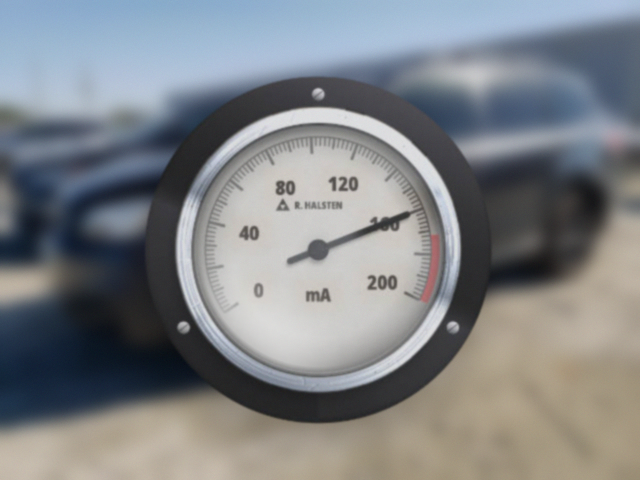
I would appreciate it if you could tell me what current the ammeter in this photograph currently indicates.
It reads 160 mA
